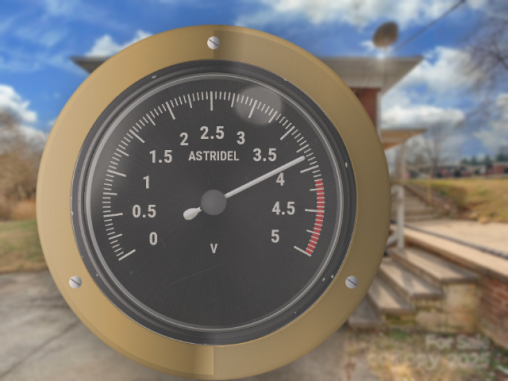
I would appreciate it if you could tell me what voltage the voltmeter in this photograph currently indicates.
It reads 3.85 V
